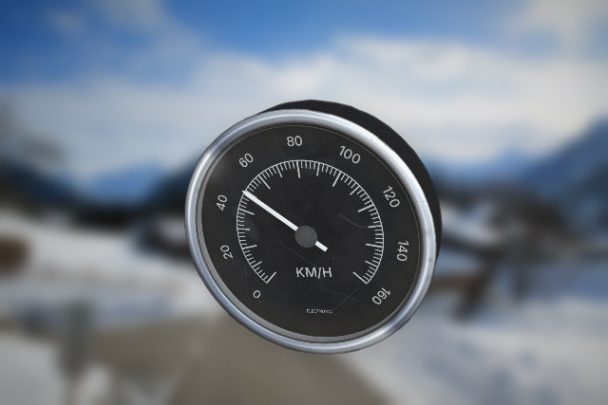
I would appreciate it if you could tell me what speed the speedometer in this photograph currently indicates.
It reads 50 km/h
